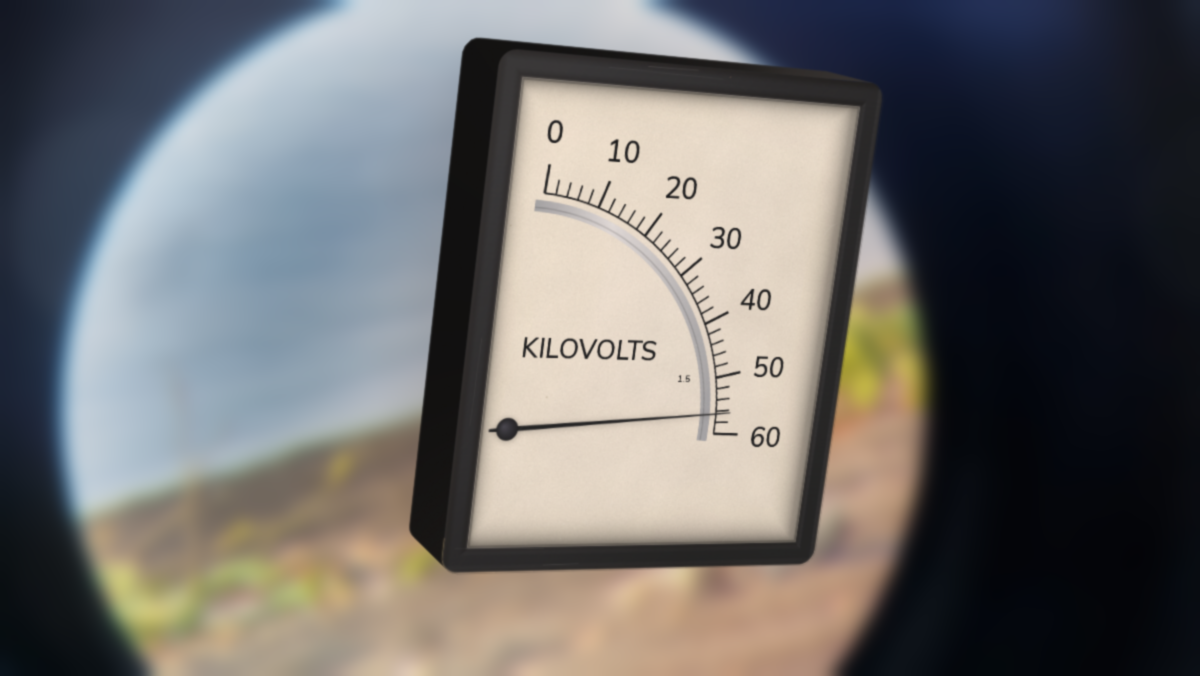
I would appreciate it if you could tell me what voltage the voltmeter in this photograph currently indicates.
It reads 56 kV
